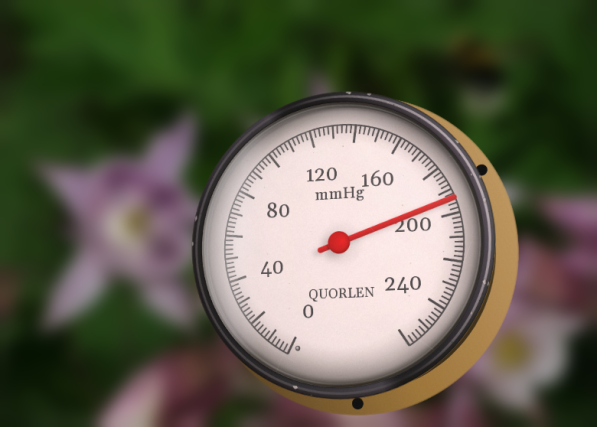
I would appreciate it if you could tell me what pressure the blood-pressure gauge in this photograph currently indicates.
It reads 194 mmHg
